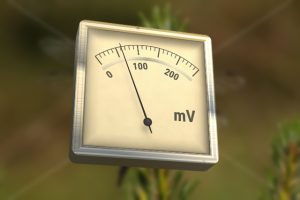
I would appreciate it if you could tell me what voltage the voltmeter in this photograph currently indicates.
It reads 60 mV
